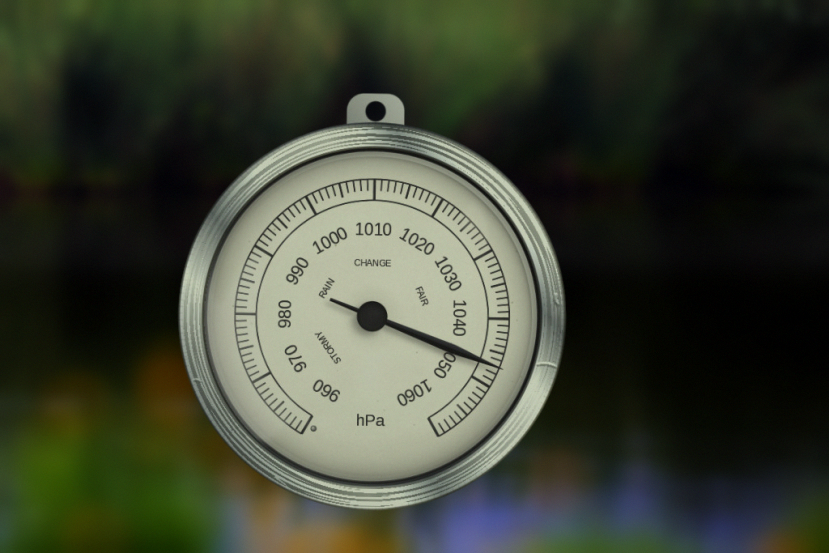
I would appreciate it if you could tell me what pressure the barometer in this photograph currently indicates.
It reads 1047 hPa
